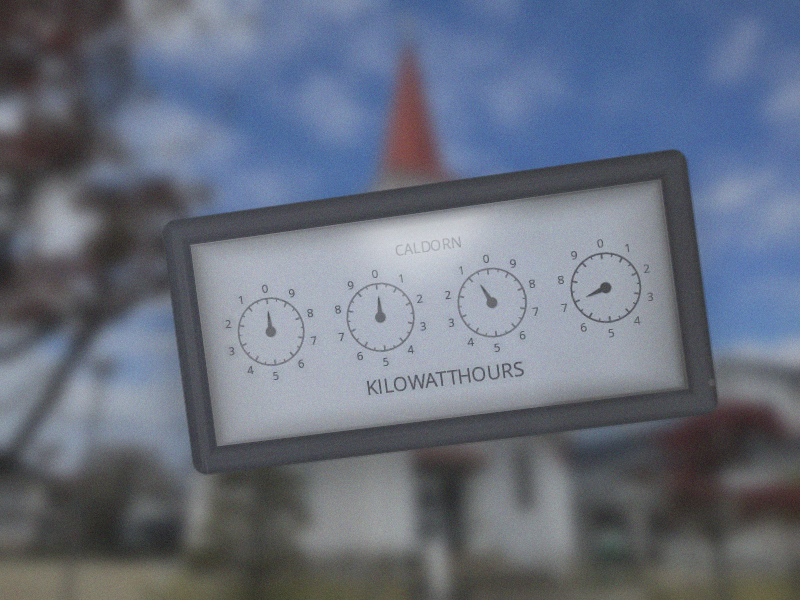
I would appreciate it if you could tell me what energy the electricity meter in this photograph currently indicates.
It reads 7 kWh
